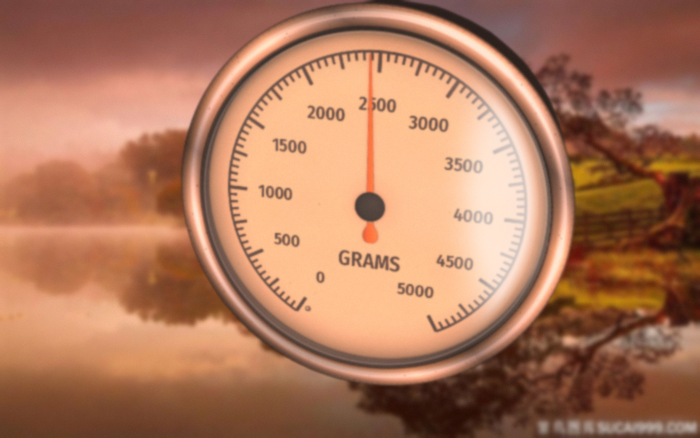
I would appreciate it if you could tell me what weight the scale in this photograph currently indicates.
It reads 2450 g
